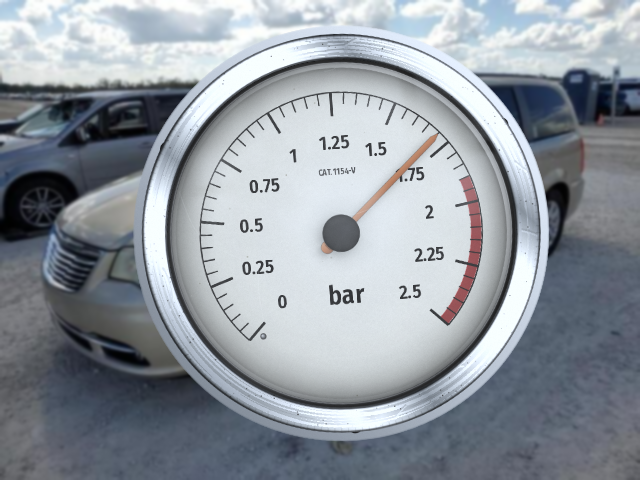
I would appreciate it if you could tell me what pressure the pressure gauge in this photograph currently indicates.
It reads 1.7 bar
